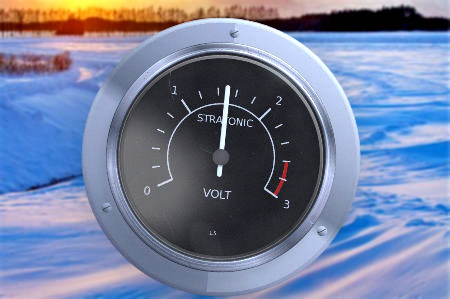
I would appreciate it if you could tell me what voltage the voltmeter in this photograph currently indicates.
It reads 1.5 V
